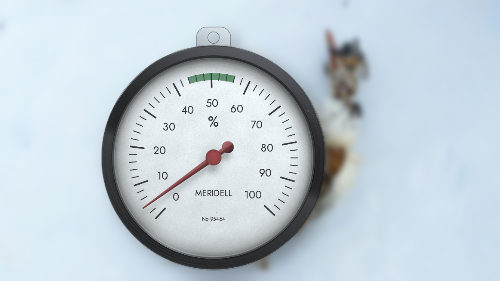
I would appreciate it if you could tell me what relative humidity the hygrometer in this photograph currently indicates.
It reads 4 %
